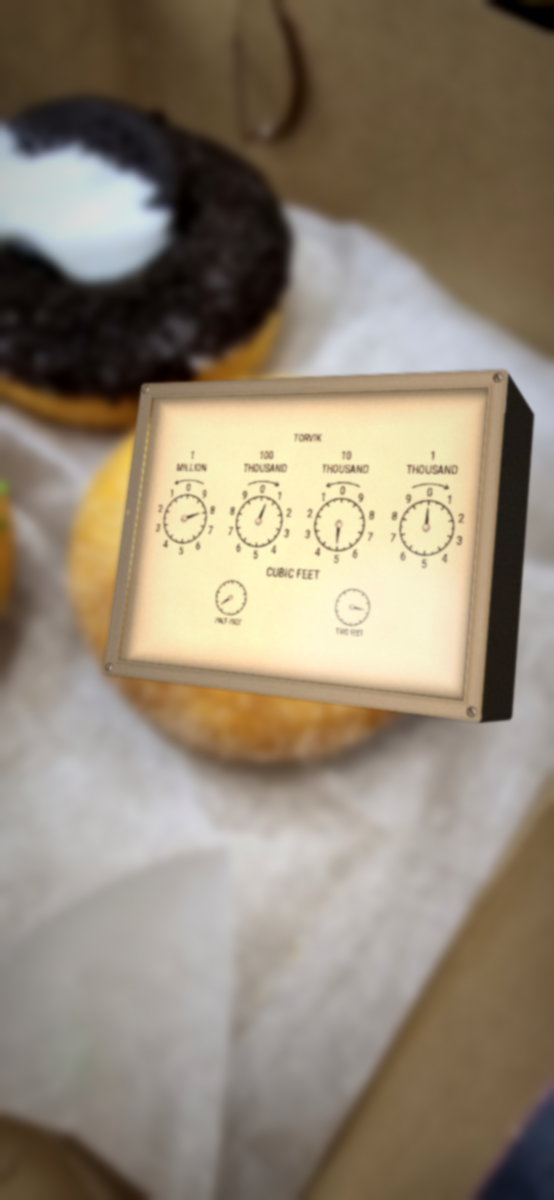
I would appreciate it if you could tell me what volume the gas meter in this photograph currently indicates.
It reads 805000 ft³
